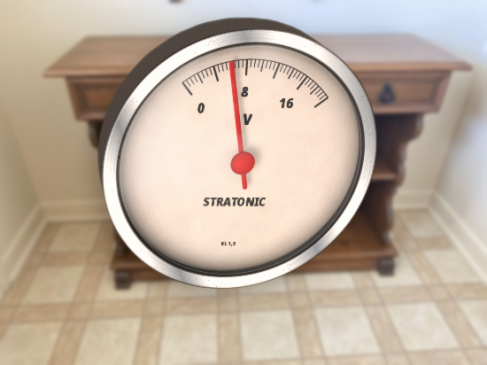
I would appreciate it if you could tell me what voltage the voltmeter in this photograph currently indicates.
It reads 6 V
